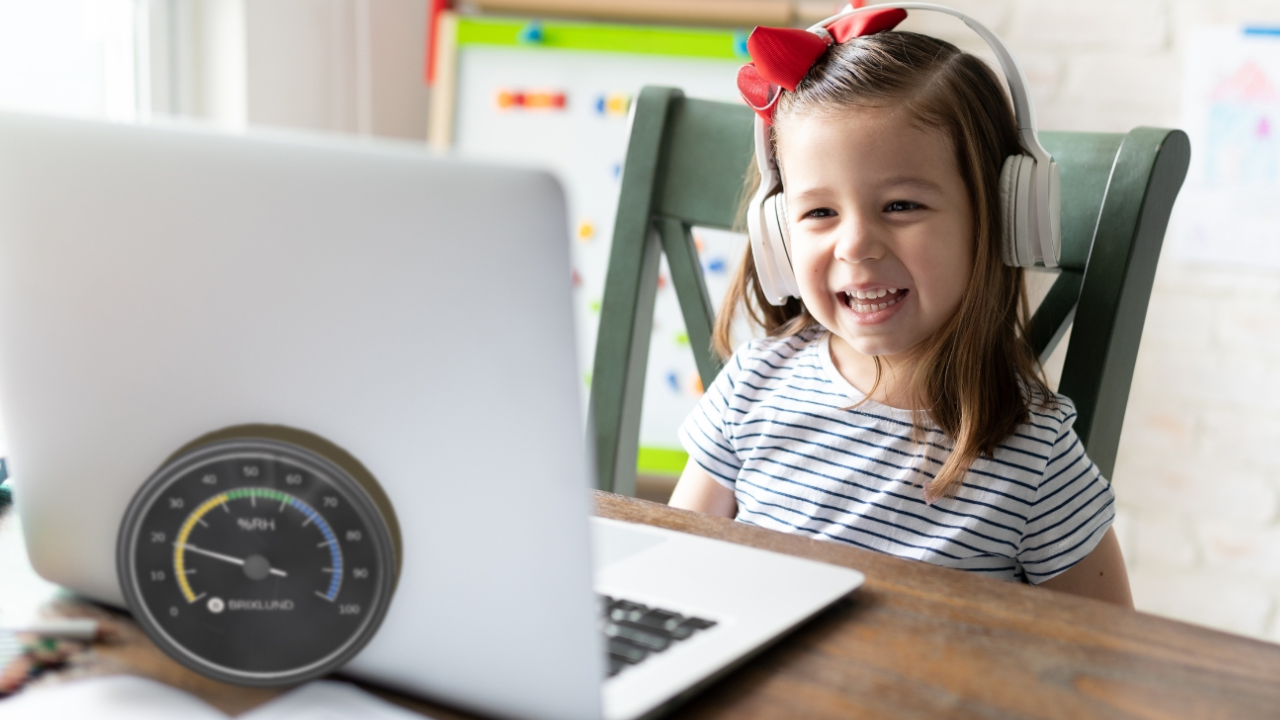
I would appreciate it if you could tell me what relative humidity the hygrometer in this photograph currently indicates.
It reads 20 %
